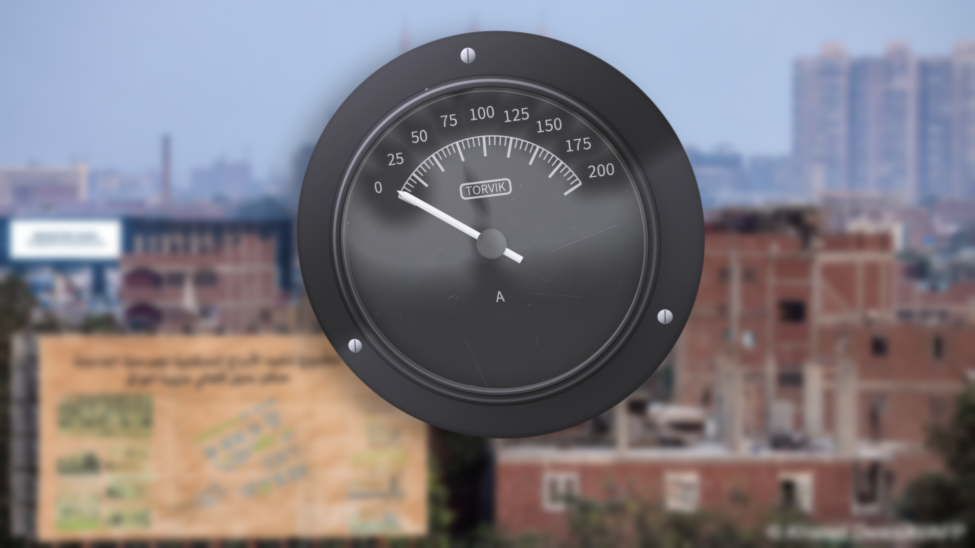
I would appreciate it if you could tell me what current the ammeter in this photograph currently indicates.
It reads 5 A
